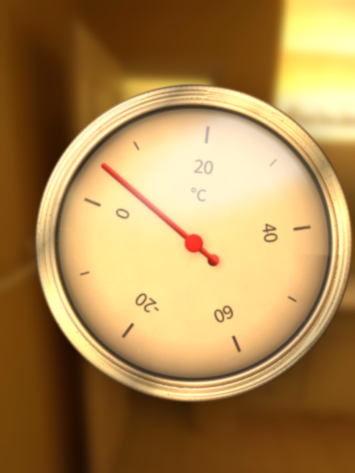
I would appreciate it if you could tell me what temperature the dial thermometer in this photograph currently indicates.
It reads 5 °C
